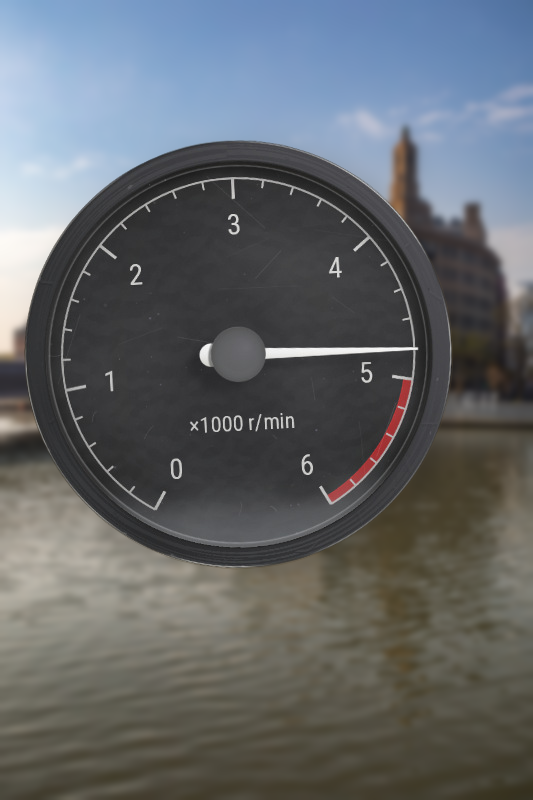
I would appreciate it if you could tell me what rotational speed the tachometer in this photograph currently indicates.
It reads 4800 rpm
